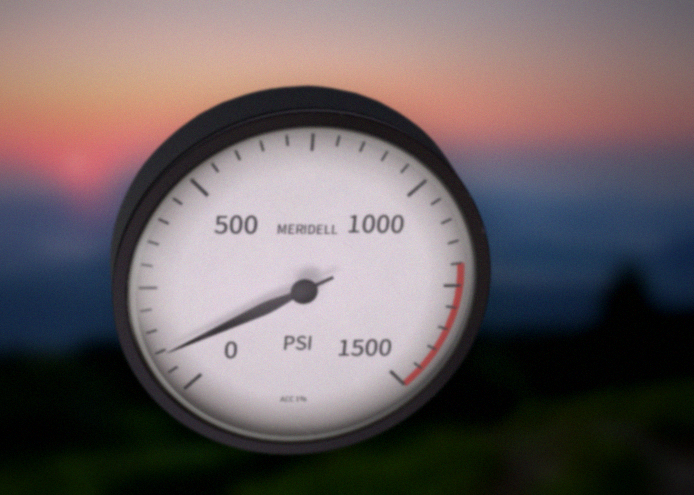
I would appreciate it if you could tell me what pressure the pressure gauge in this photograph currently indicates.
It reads 100 psi
